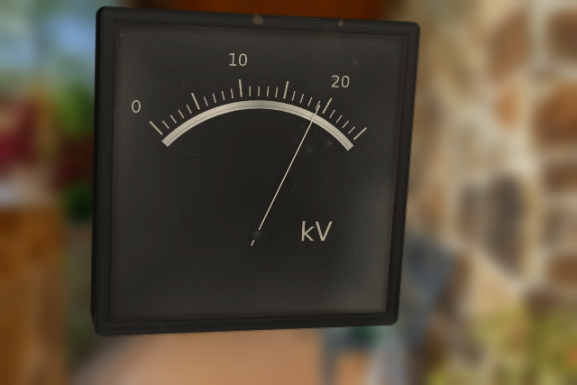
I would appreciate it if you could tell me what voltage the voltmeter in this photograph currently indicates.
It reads 19 kV
